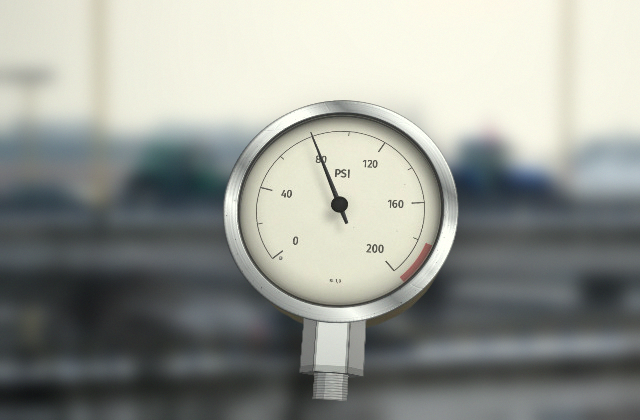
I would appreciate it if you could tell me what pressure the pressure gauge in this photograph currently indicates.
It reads 80 psi
